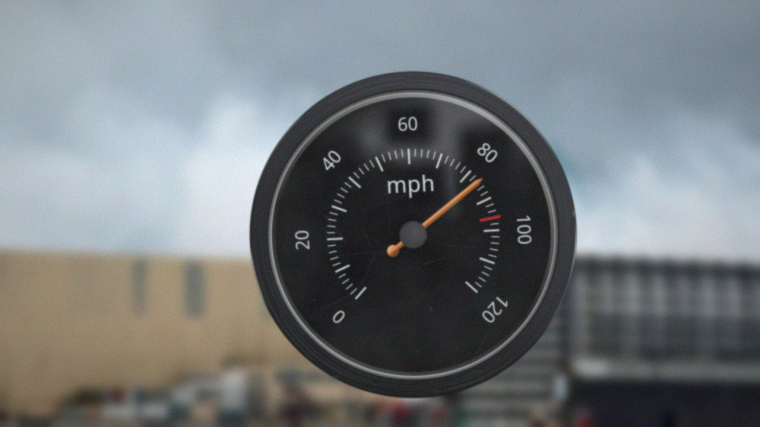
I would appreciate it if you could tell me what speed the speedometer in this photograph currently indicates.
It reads 84 mph
